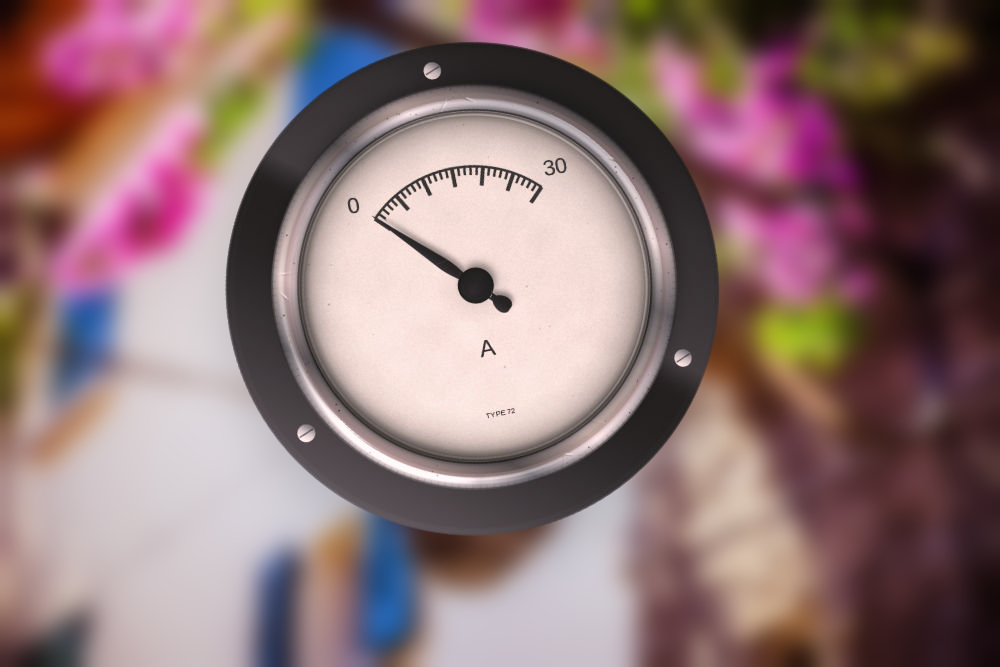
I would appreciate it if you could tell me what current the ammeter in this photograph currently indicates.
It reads 0 A
